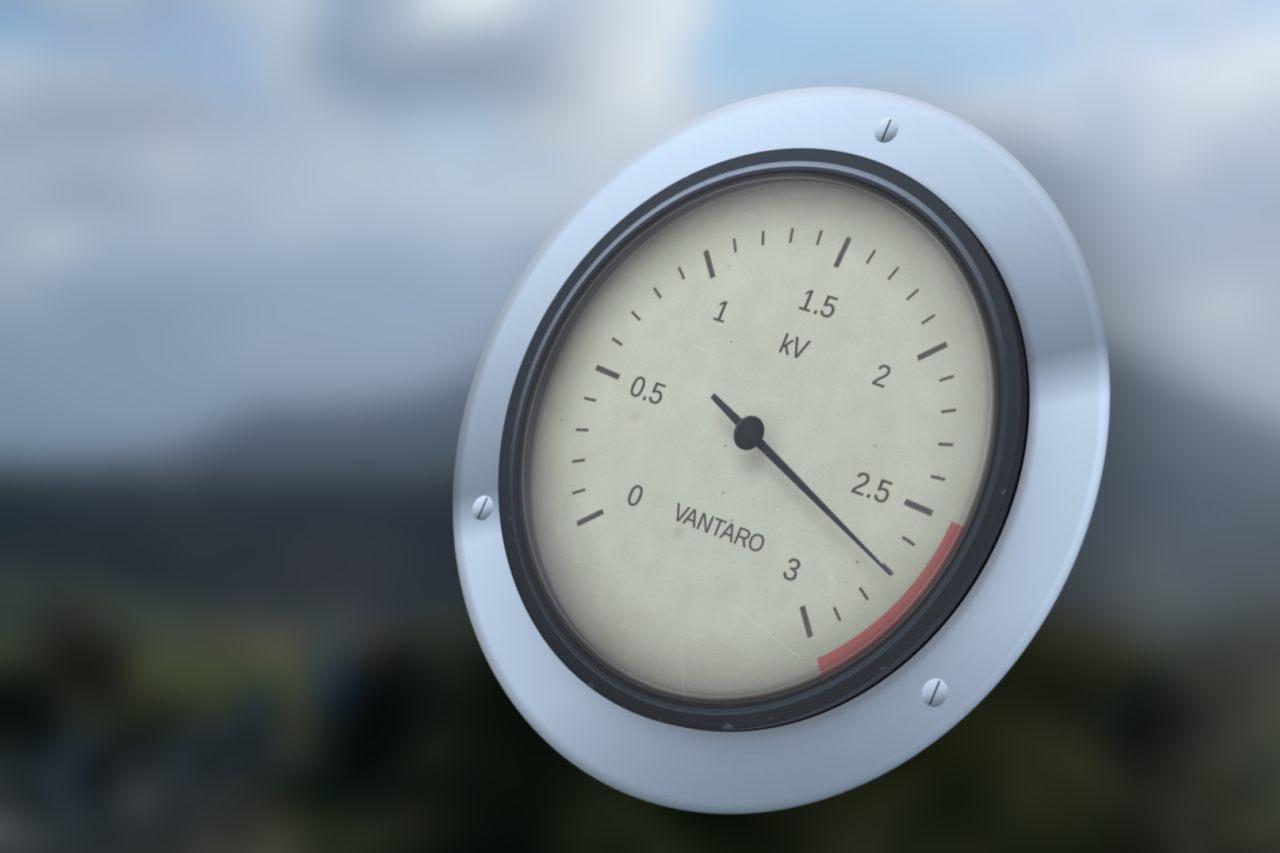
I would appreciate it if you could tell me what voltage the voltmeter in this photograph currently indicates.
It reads 2.7 kV
